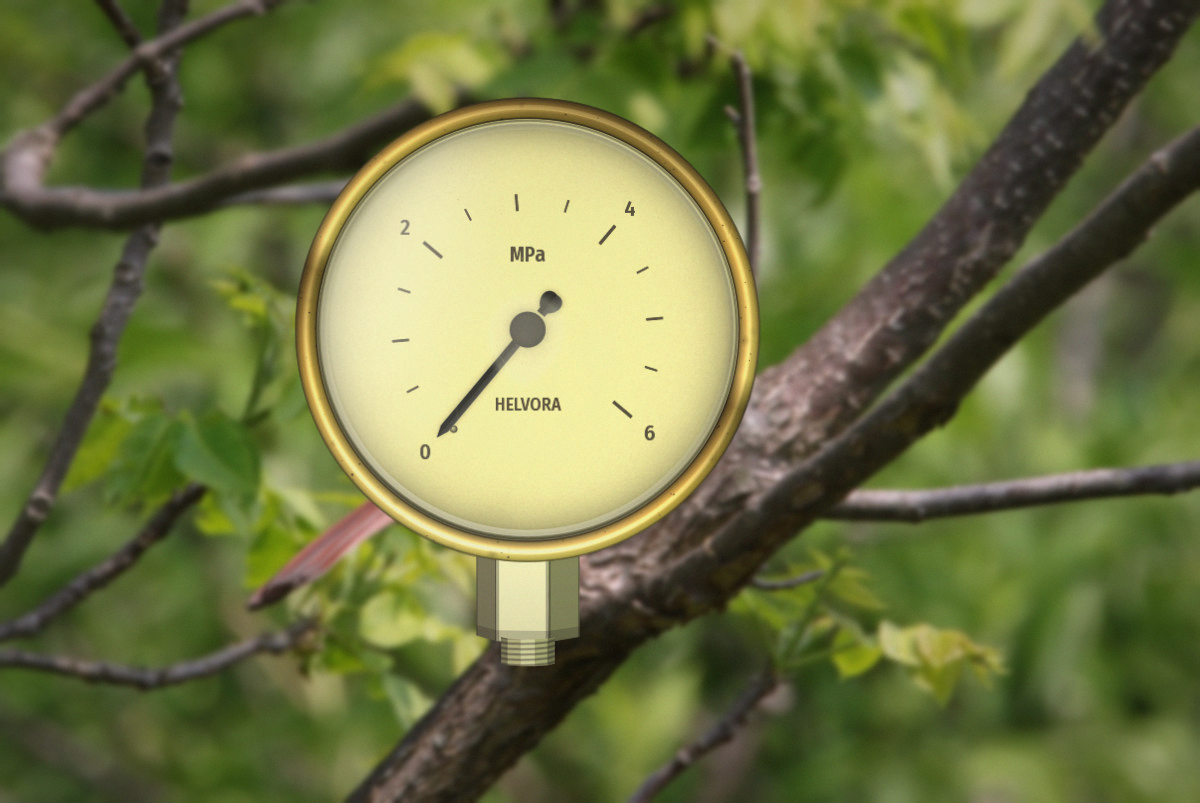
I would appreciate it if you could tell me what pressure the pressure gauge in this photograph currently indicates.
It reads 0 MPa
